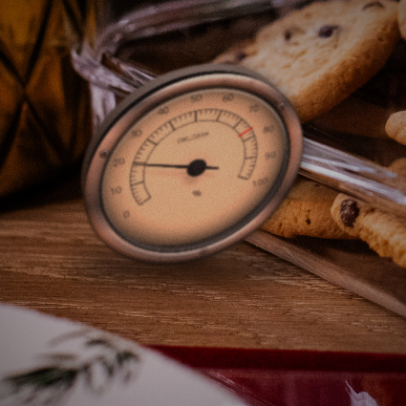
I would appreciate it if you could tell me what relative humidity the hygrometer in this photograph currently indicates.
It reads 20 %
